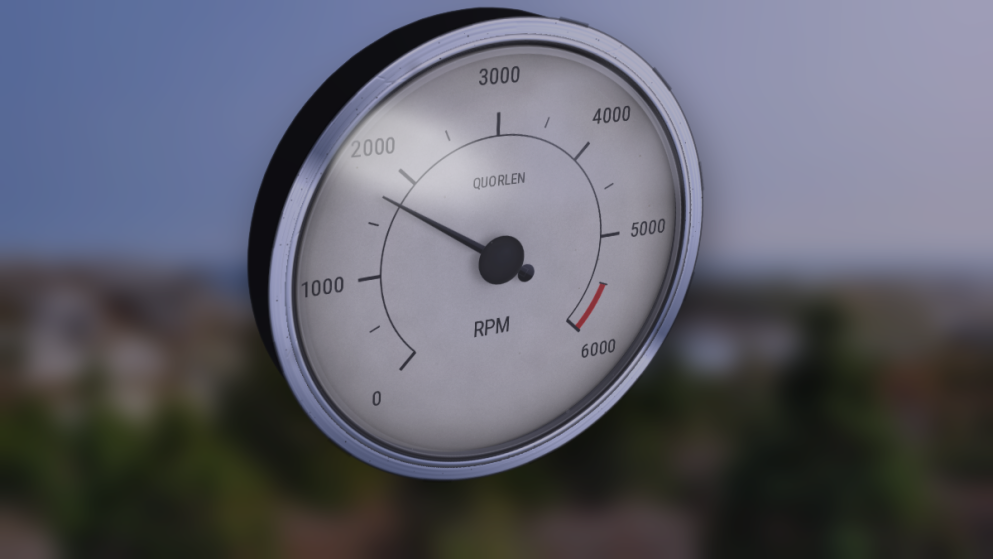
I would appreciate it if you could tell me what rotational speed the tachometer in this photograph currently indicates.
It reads 1750 rpm
